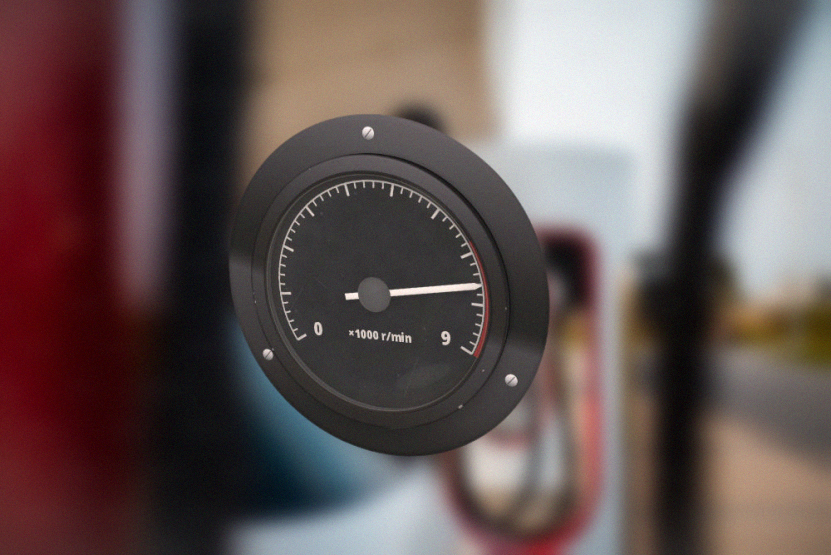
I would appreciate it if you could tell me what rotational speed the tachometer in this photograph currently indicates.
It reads 7600 rpm
